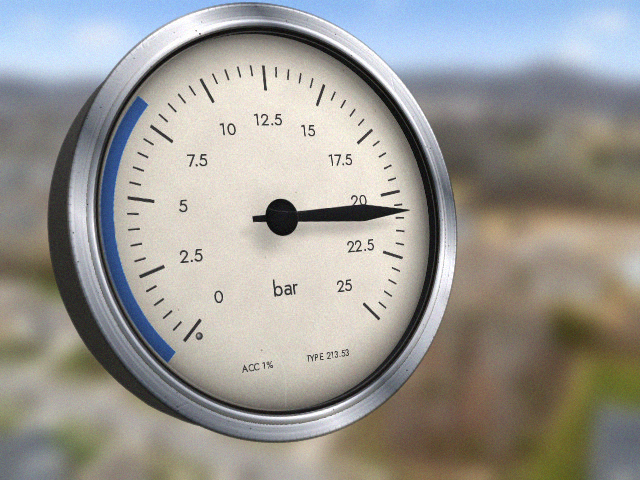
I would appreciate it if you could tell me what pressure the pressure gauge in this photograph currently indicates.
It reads 20.75 bar
